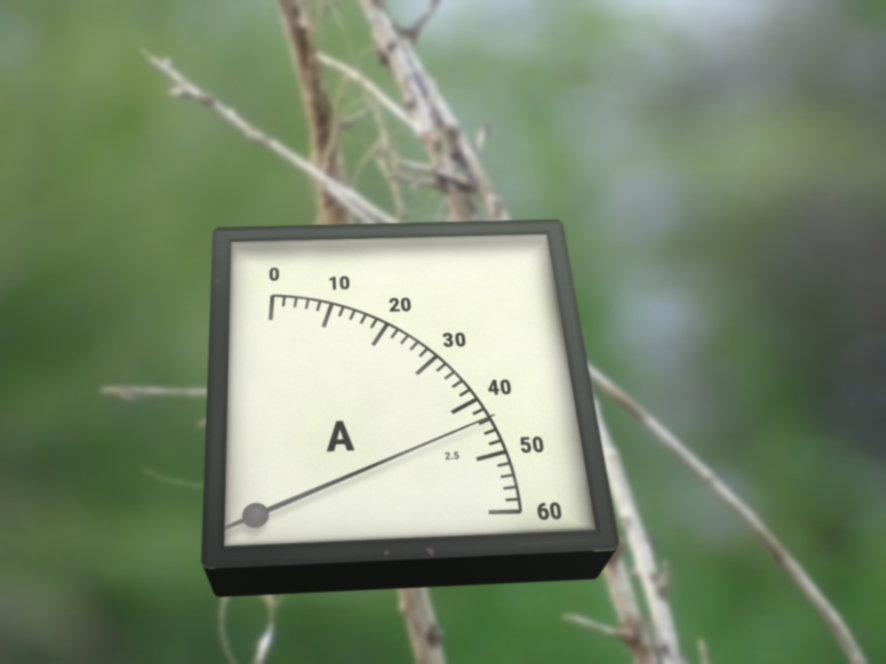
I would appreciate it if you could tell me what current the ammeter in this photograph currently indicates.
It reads 44 A
